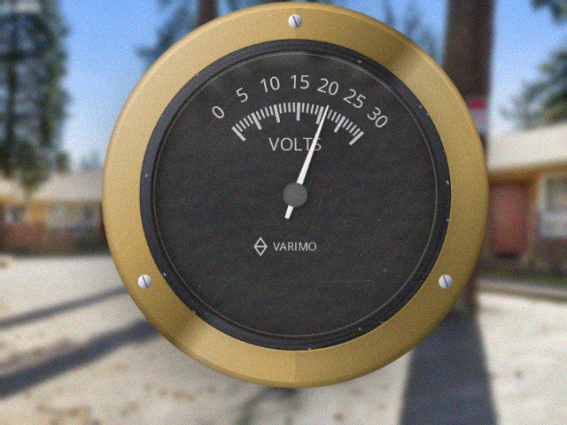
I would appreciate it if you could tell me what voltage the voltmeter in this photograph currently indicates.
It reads 21 V
